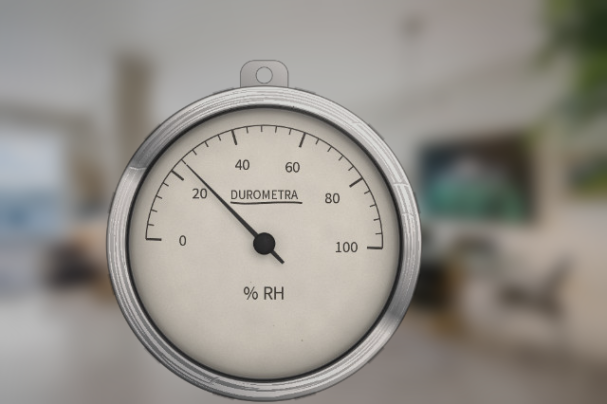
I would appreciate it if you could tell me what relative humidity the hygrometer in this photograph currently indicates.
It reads 24 %
